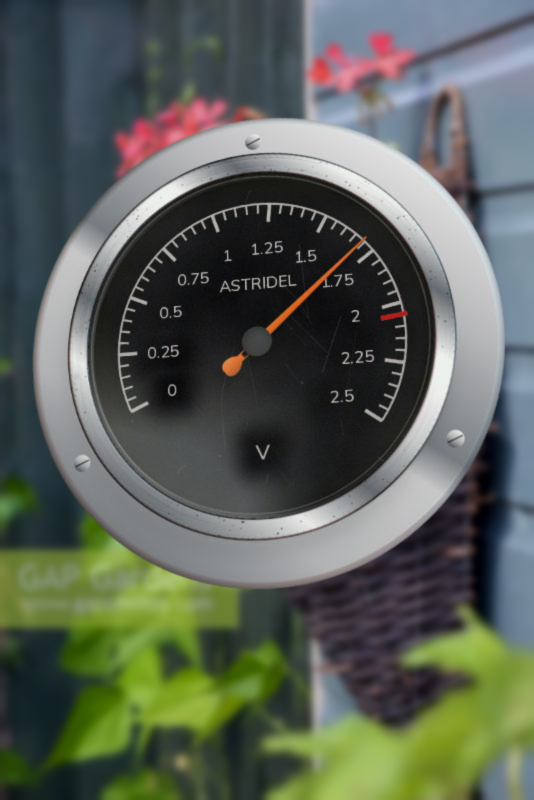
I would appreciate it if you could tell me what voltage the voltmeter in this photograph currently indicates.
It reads 1.7 V
